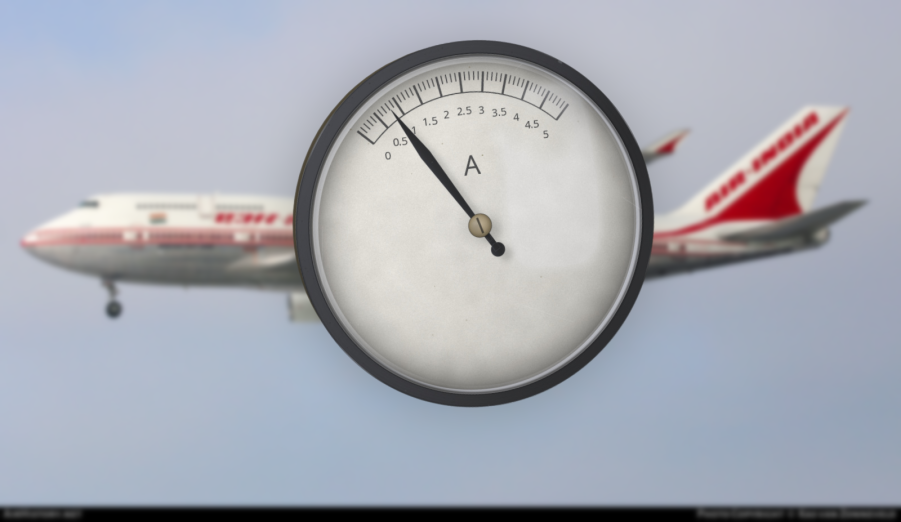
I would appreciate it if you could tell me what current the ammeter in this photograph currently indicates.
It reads 0.8 A
